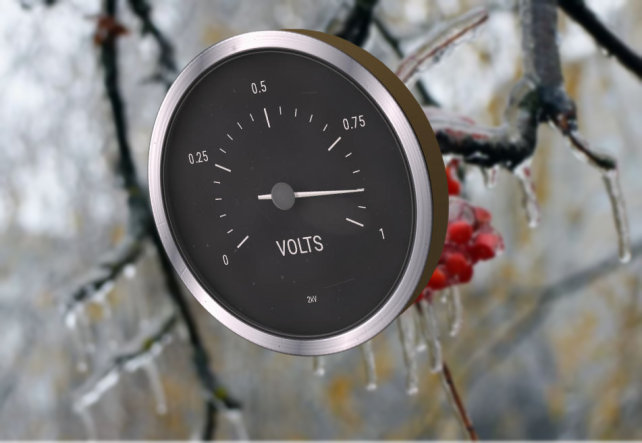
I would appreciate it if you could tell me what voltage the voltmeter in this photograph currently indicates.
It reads 0.9 V
